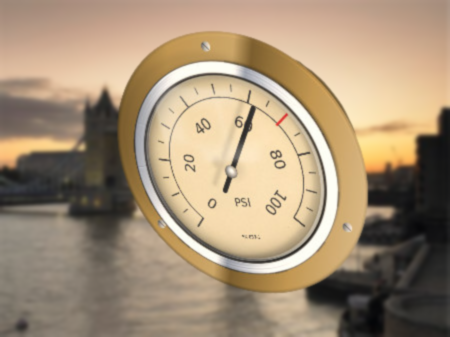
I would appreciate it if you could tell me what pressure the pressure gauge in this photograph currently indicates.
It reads 62.5 psi
